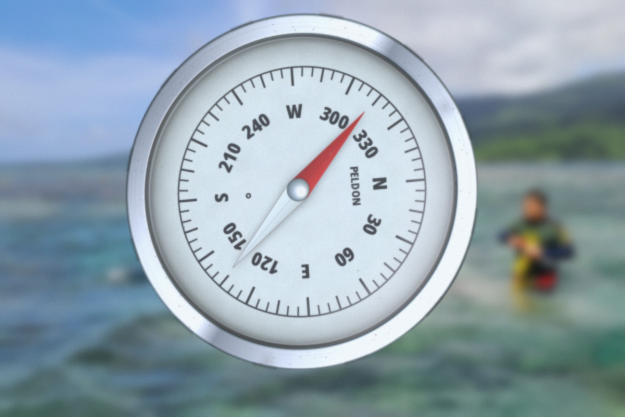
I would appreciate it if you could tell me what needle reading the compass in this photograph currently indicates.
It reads 315 °
